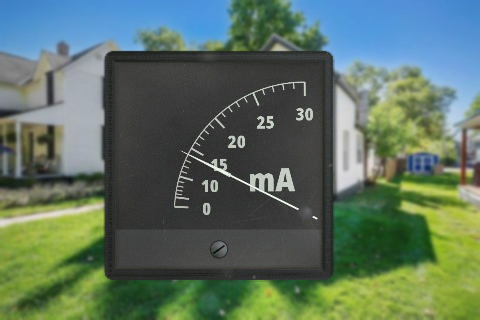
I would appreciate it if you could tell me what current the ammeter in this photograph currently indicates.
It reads 14 mA
